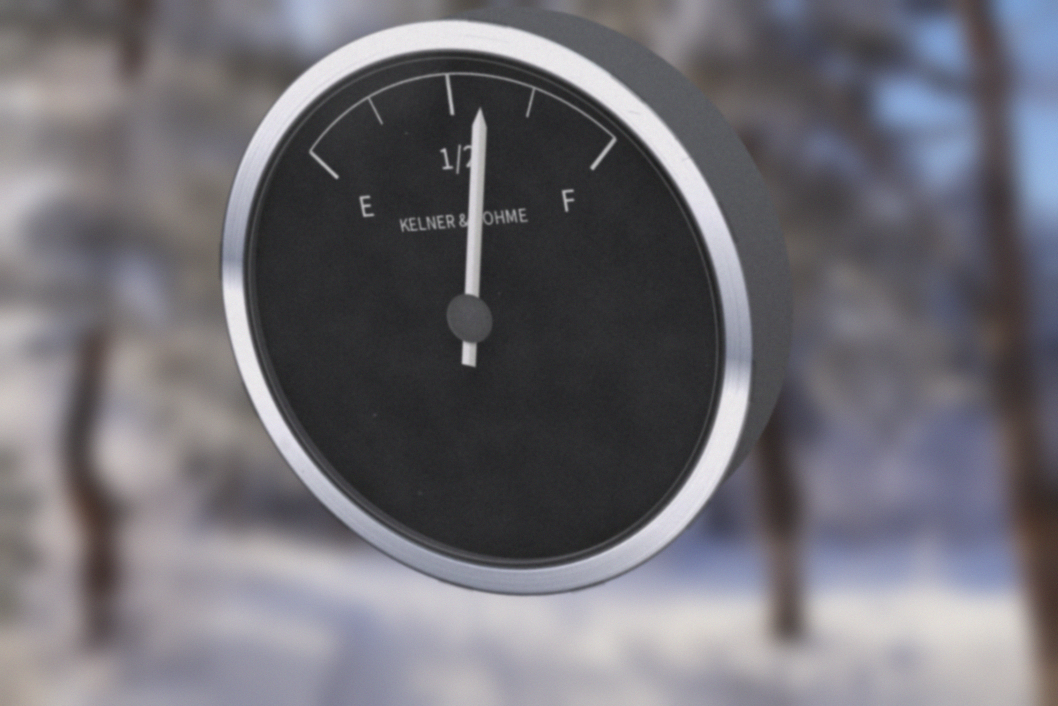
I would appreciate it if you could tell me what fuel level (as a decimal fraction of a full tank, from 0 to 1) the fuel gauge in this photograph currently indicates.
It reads 0.625
